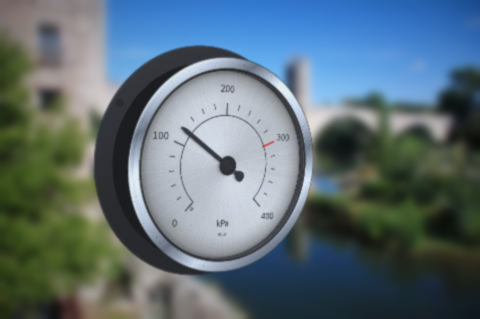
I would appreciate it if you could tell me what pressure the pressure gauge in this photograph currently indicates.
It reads 120 kPa
